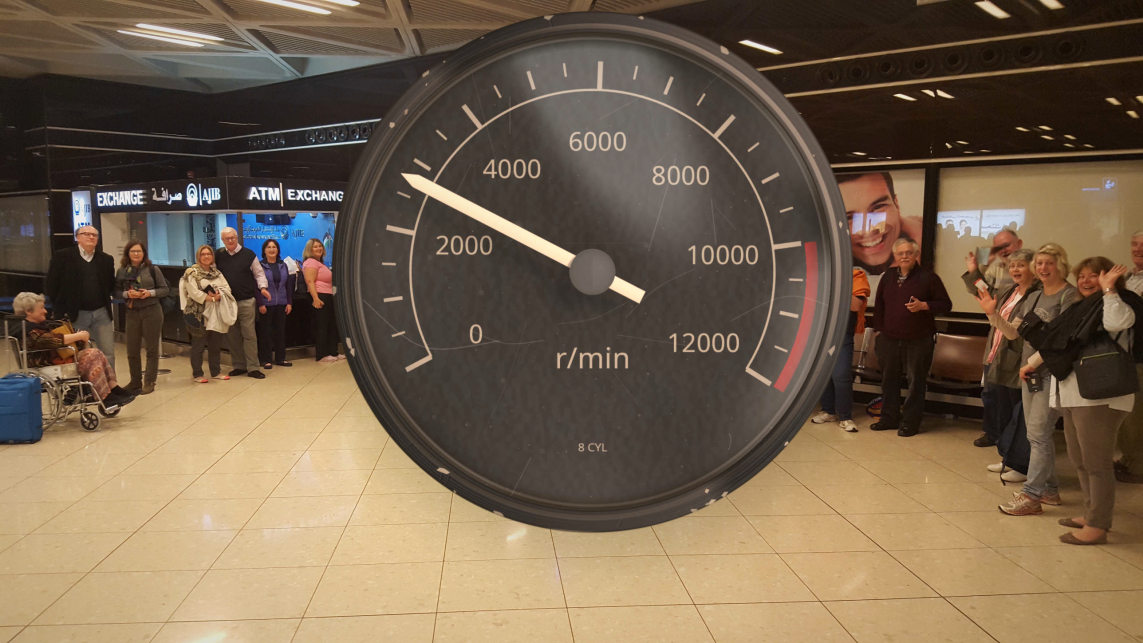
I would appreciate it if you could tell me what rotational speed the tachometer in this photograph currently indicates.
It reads 2750 rpm
